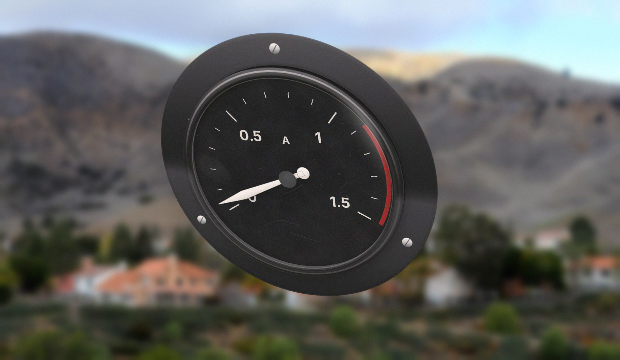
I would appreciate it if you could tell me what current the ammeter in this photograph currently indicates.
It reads 0.05 A
